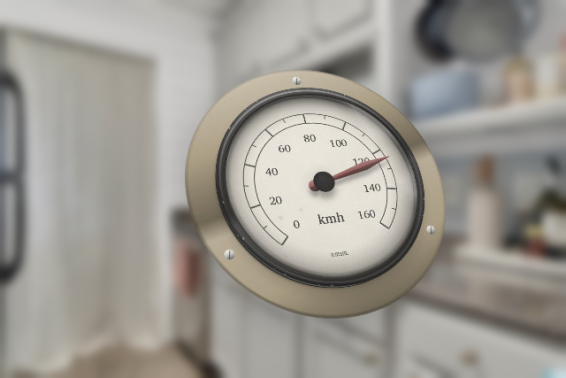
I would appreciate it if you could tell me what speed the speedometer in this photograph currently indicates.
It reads 125 km/h
